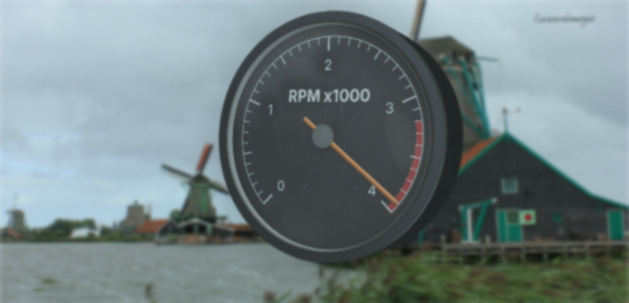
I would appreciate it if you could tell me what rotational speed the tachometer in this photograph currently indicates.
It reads 3900 rpm
